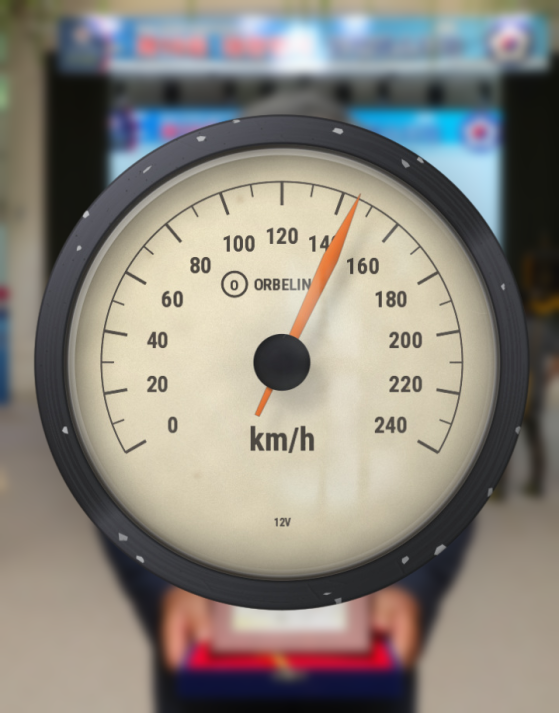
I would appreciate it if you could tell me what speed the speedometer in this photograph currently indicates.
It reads 145 km/h
